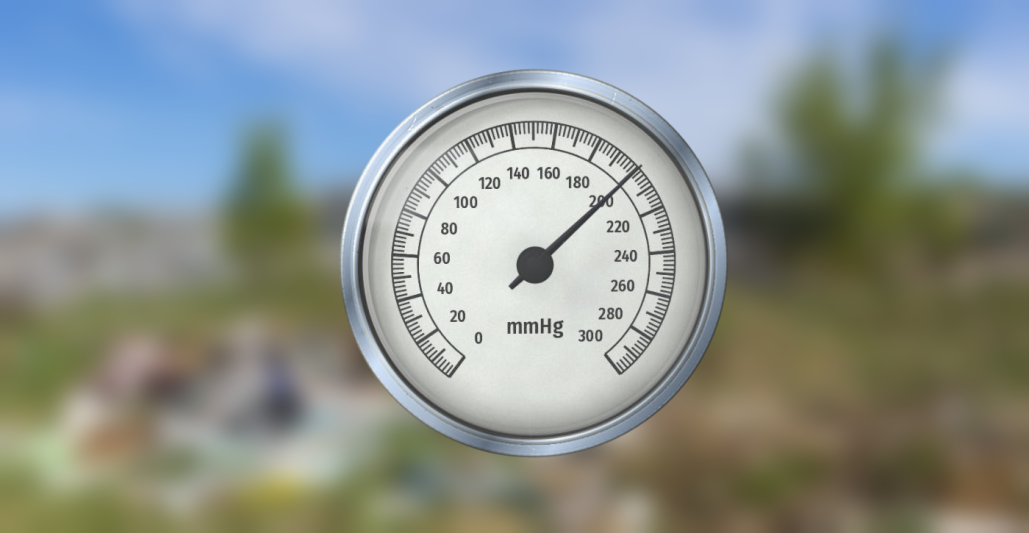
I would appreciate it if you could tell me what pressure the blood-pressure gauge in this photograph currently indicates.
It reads 200 mmHg
